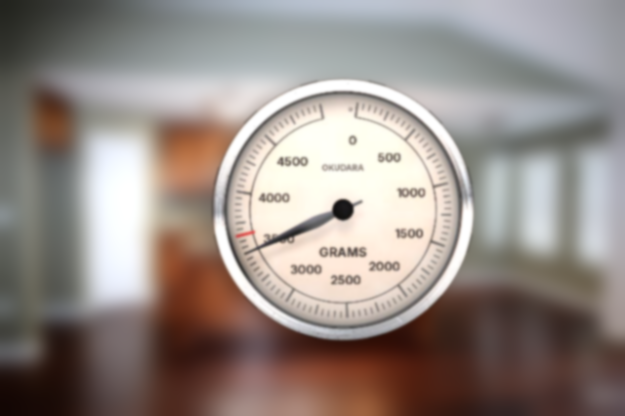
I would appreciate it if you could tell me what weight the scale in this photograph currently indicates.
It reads 3500 g
